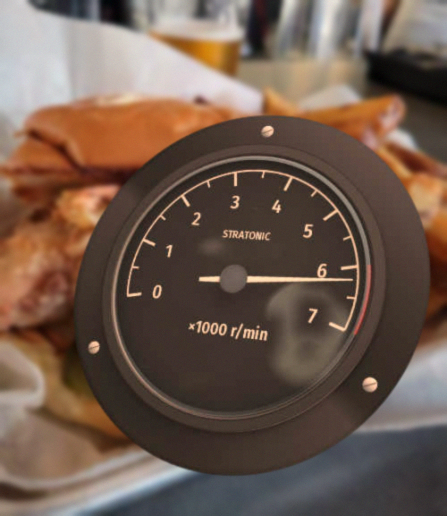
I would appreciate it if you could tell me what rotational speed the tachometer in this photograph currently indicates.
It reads 6250 rpm
